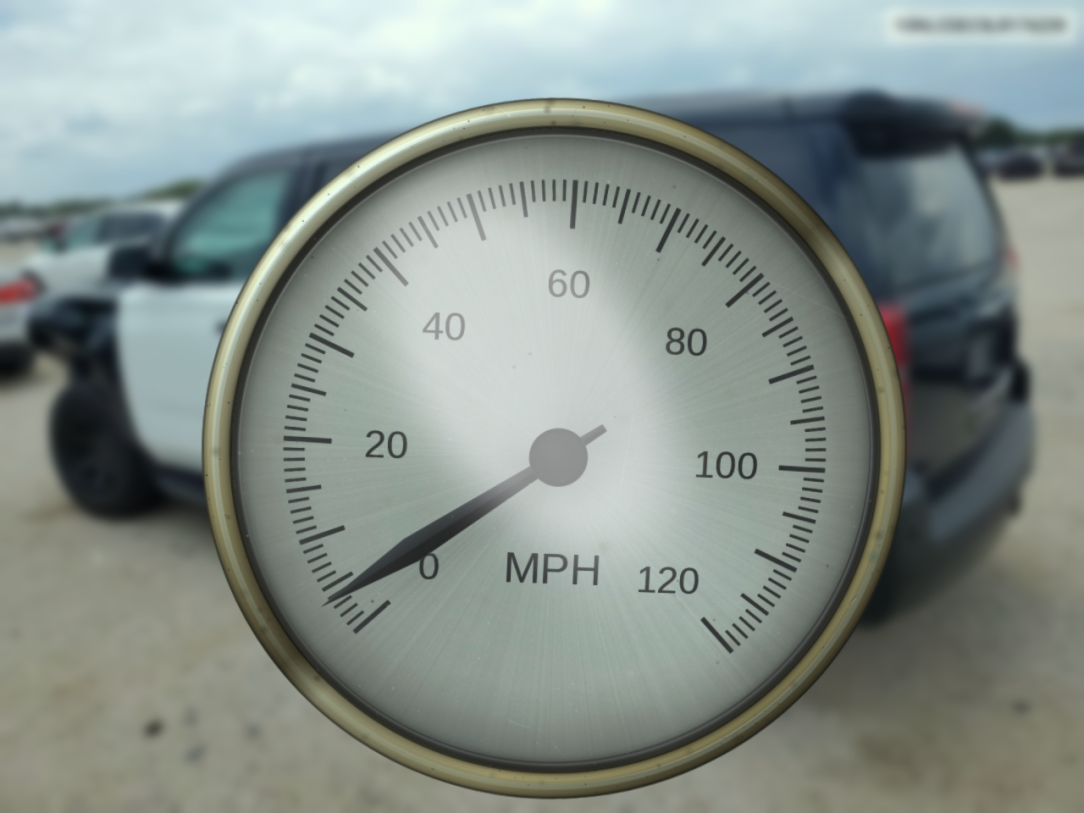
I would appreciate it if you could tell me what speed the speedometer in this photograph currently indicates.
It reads 4 mph
